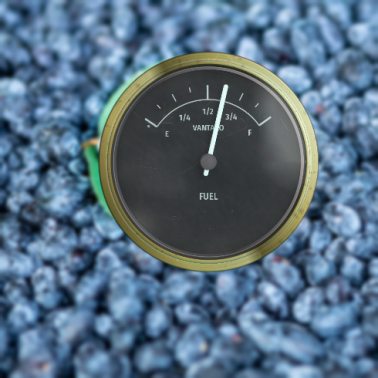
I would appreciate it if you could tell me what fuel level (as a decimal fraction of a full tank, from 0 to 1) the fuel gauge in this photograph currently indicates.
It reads 0.625
